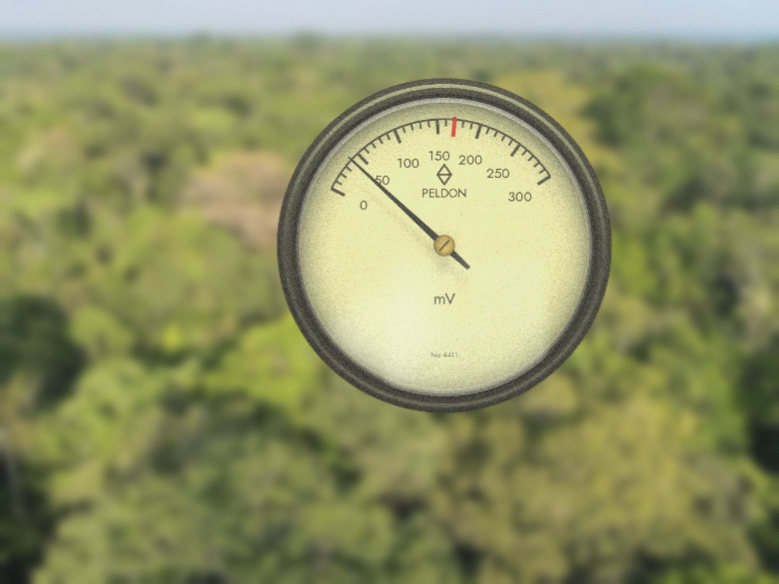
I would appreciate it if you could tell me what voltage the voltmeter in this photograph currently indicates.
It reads 40 mV
